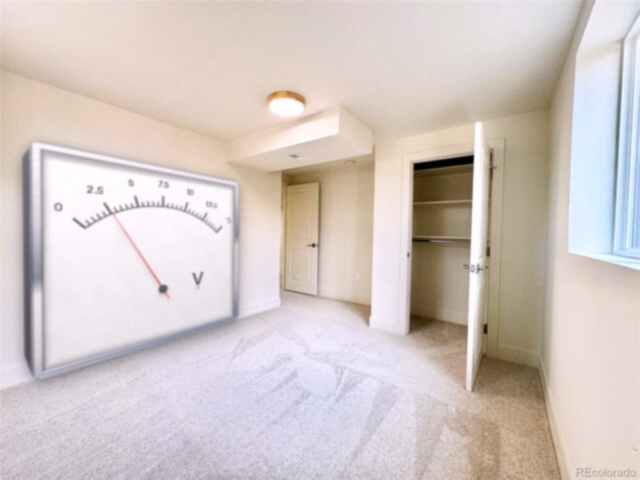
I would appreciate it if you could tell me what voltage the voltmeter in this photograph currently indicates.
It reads 2.5 V
